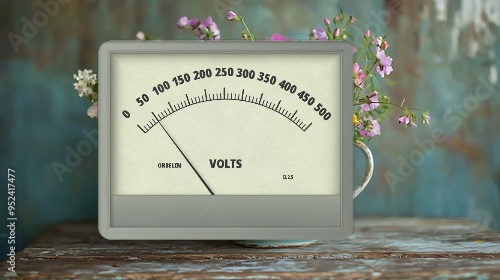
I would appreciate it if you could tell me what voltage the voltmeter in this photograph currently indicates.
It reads 50 V
